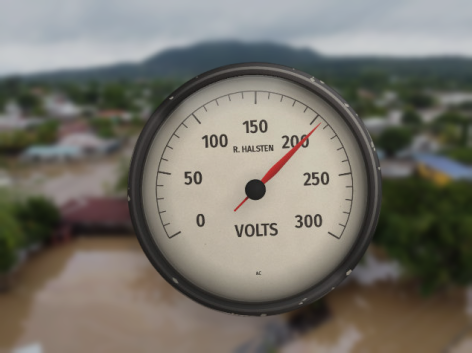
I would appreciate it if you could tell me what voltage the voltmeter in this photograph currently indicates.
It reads 205 V
